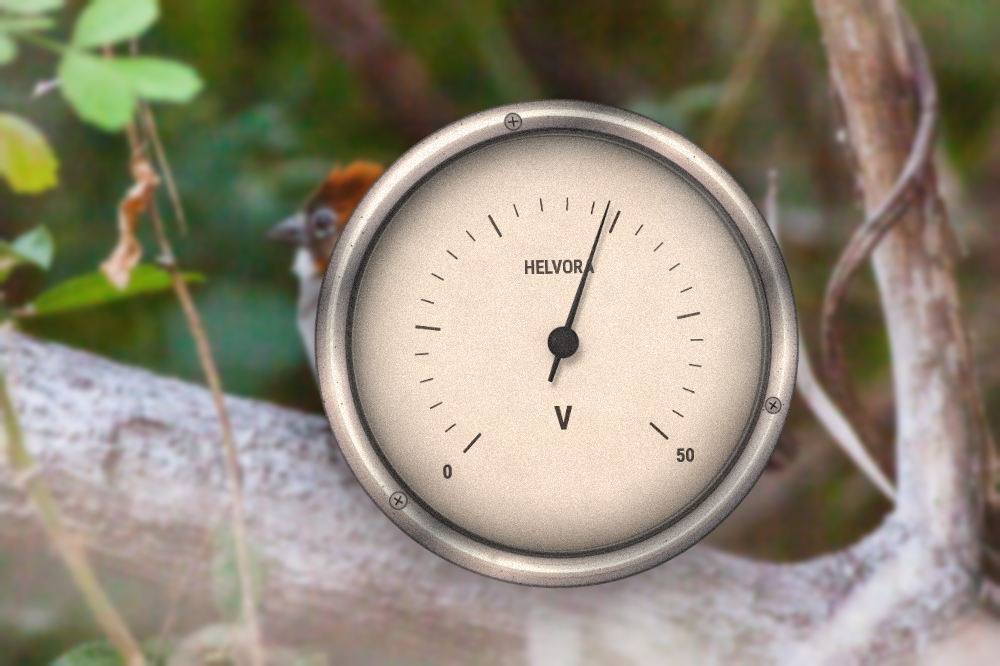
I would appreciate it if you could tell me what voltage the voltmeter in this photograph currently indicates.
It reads 29 V
